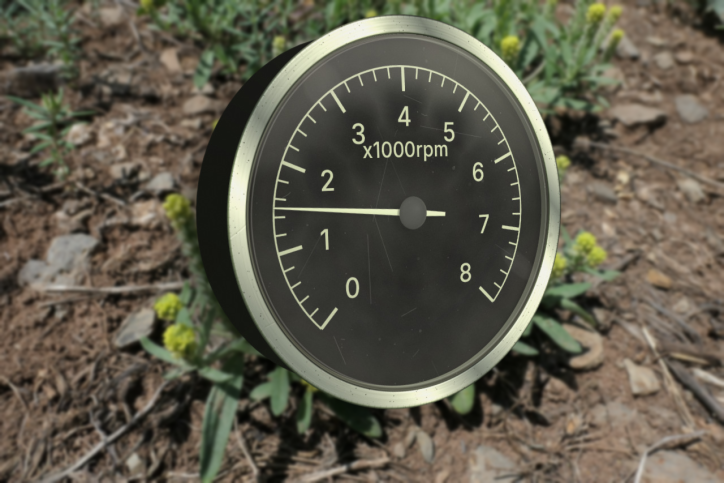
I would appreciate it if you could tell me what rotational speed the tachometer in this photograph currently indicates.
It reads 1500 rpm
